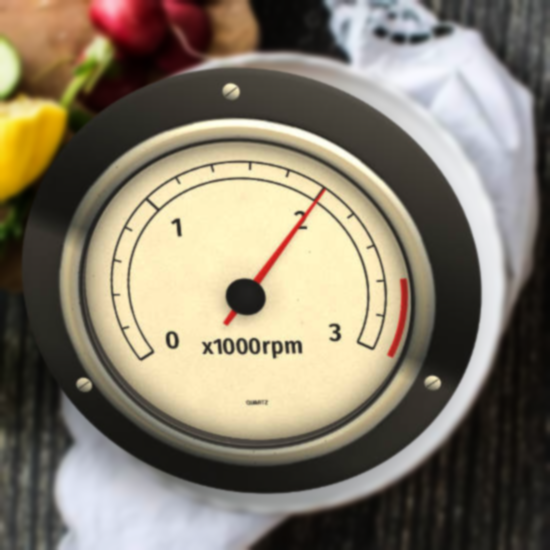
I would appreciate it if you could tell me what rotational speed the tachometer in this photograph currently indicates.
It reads 2000 rpm
